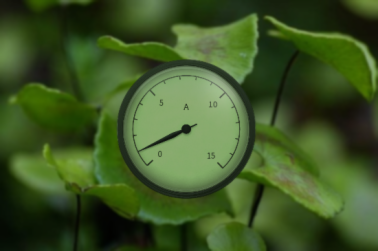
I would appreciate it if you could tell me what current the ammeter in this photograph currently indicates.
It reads 1 A
